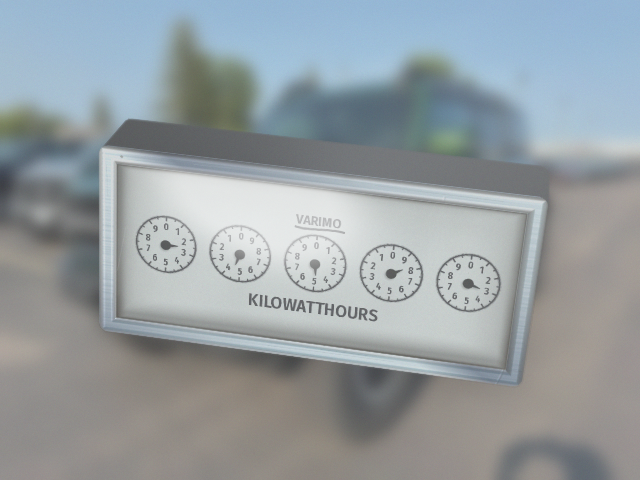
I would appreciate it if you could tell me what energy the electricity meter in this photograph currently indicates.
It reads 24483 kWh
